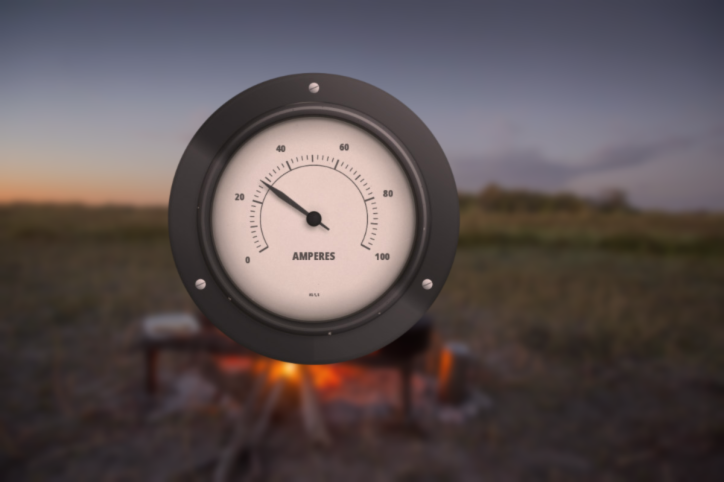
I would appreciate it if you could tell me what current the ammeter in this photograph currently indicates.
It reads 28 A
